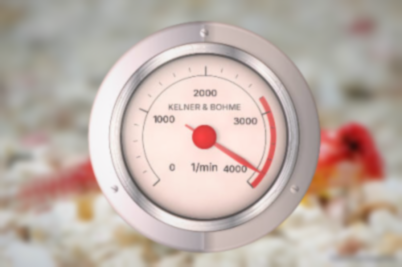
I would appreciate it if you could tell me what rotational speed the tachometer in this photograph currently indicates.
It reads 3800 rpm
